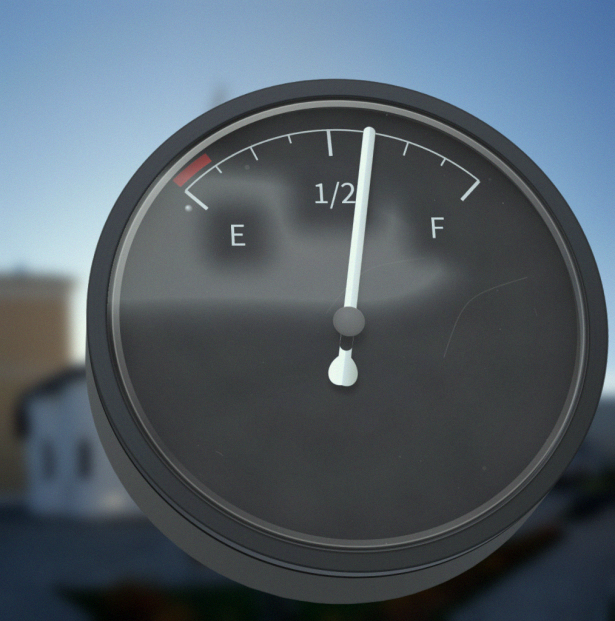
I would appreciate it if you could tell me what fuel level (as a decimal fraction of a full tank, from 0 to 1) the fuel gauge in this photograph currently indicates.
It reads 0.625
